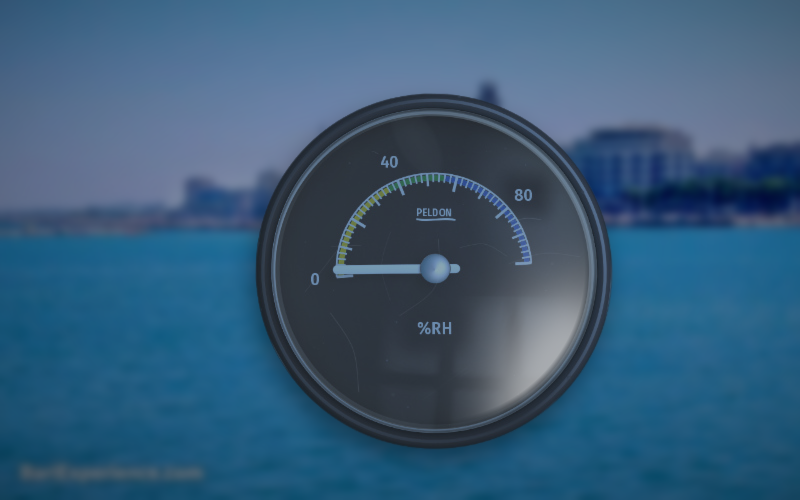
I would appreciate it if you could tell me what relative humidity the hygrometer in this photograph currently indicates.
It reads 2 %
